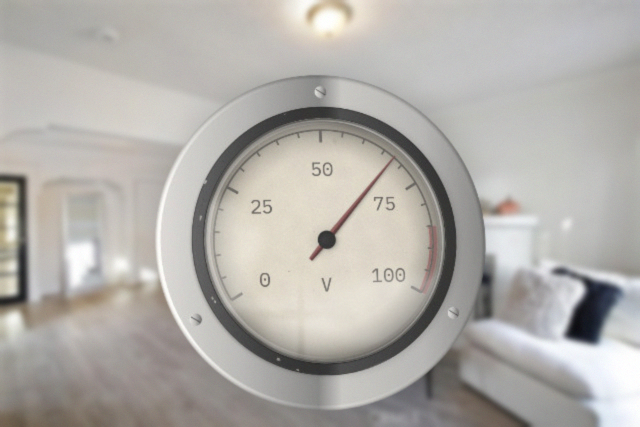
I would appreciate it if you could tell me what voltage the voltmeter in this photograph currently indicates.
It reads 67.5 V
